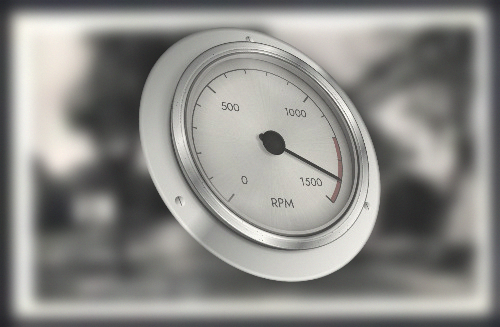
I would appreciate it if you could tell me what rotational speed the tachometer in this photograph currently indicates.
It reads 1400 rpm
